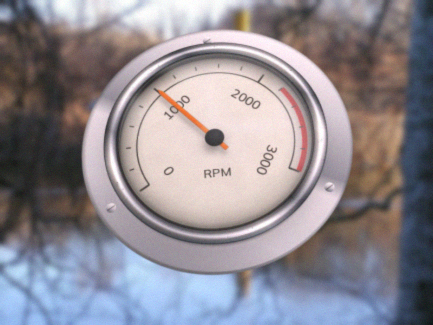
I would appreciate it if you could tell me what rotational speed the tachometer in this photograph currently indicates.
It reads 1000 rpm
